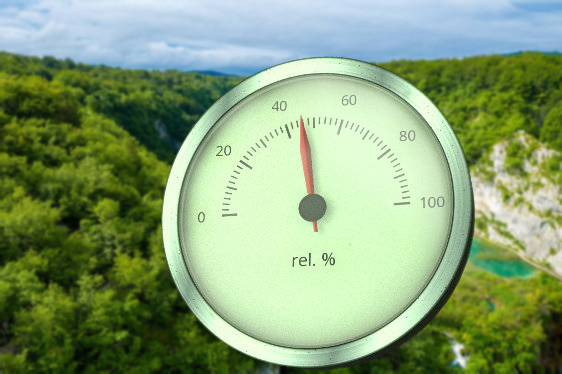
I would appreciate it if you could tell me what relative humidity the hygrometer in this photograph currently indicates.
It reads 46 %
